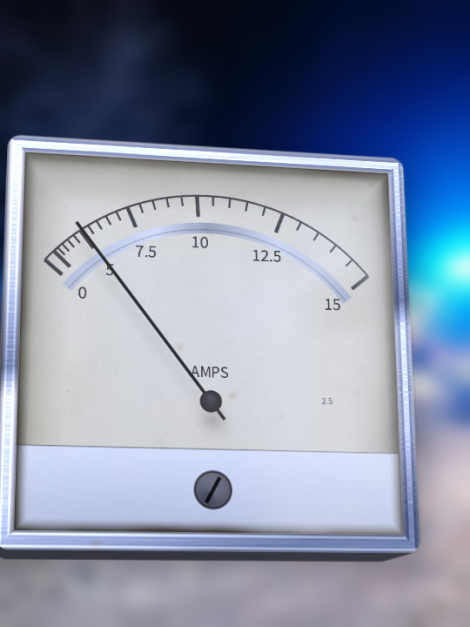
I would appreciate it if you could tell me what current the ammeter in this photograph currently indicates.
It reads 5 A
